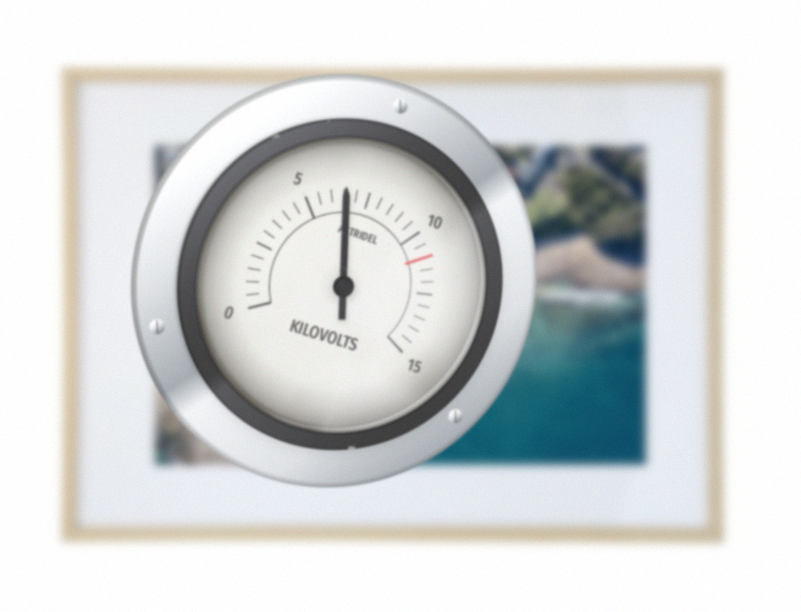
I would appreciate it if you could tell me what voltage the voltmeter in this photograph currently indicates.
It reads 6.5 kV
